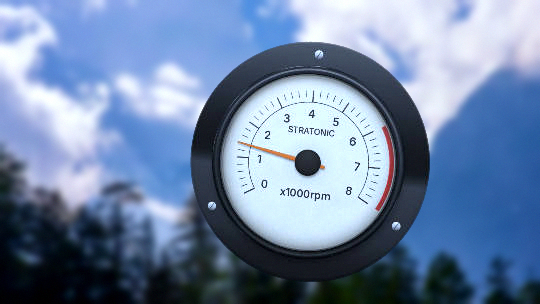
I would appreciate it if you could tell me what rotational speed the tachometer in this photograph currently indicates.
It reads 1400 rpm
